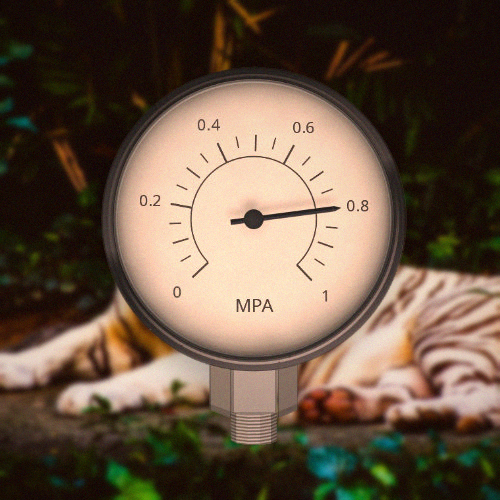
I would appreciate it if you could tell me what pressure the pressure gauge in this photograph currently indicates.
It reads 0.8 MPa
